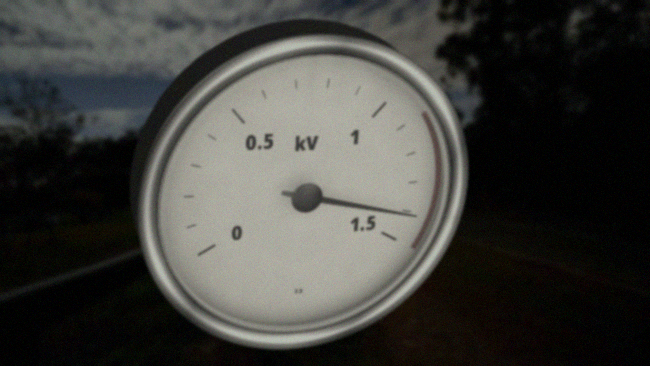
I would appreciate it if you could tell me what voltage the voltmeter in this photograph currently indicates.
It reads 1.4 kV
